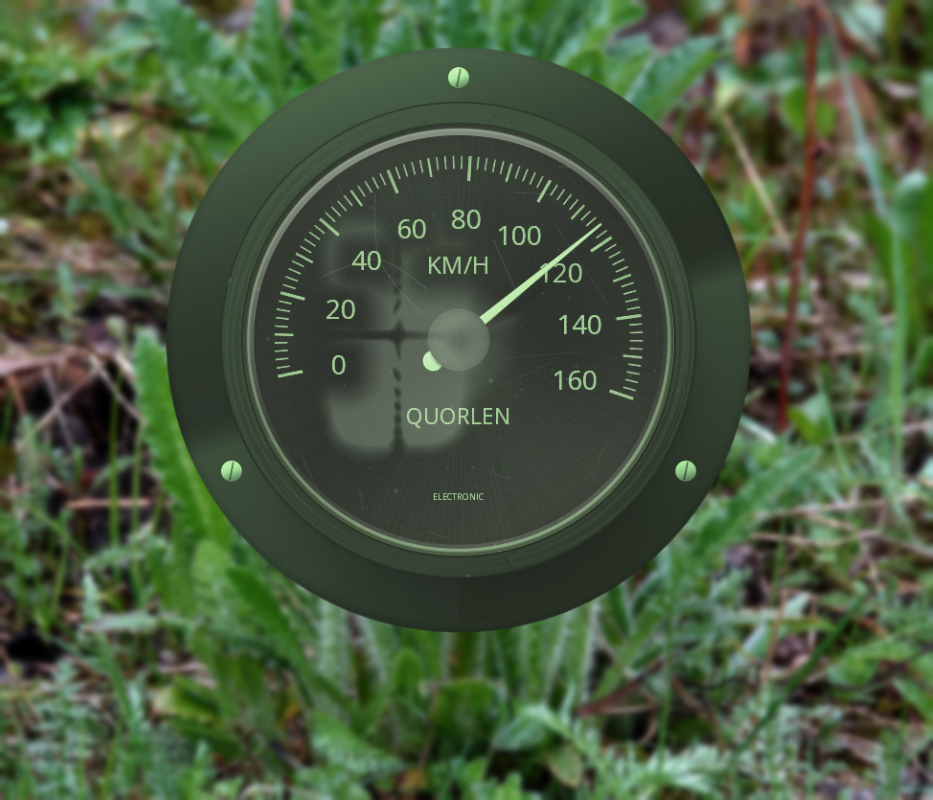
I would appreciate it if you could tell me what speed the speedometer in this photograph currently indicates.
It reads 116 km/h
